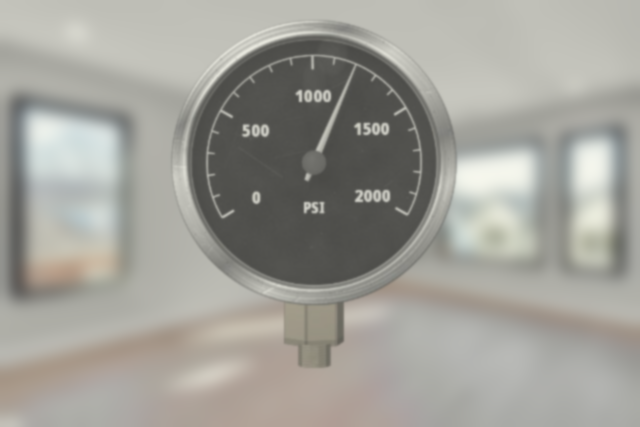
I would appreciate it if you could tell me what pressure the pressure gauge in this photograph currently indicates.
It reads 1200 psi
